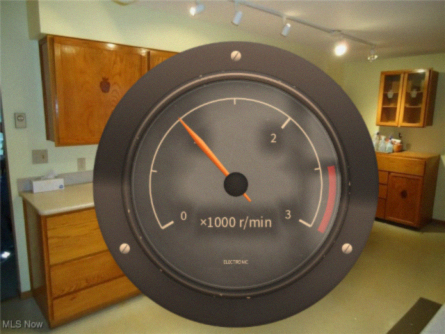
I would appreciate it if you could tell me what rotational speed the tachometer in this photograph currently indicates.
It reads 1000 rpm
